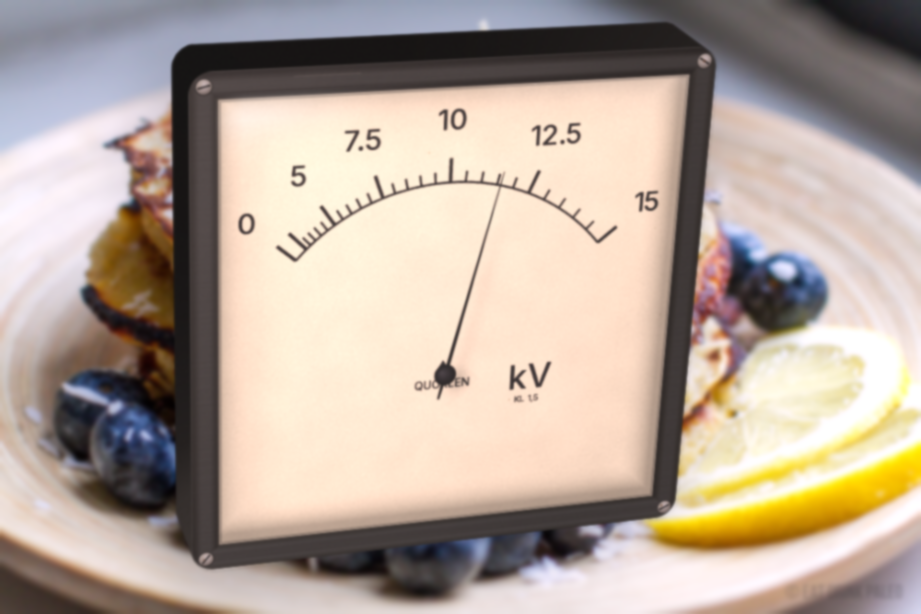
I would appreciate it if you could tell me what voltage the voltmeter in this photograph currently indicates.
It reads 11.5 kV
